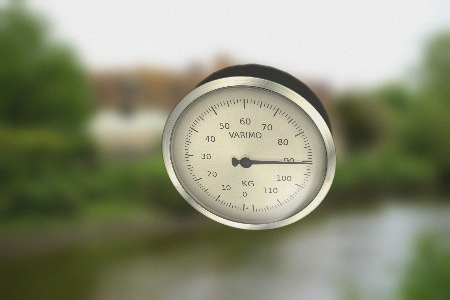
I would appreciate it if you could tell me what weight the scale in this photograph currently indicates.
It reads 90 kg
